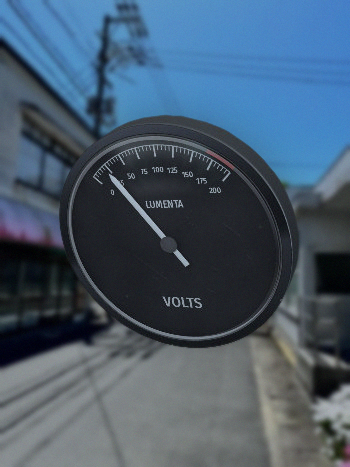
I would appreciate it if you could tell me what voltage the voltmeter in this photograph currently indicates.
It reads 25 V
